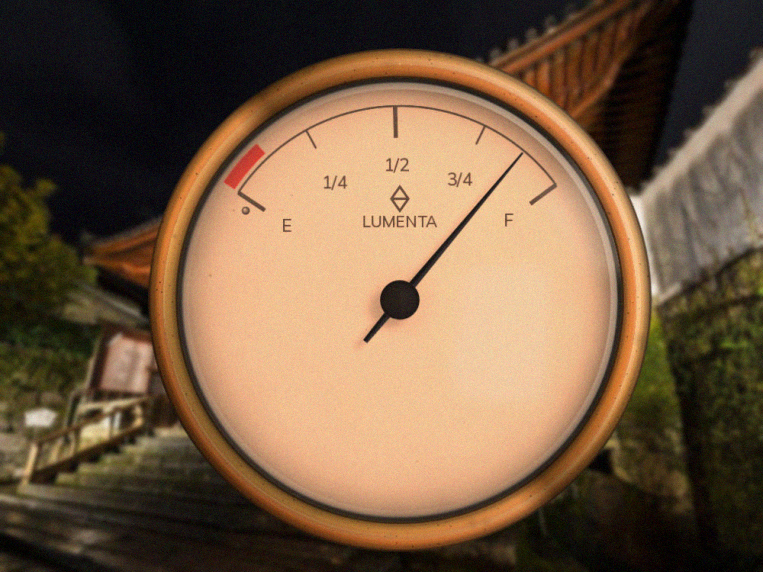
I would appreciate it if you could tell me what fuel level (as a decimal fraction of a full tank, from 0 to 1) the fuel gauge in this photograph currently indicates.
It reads 0.875
